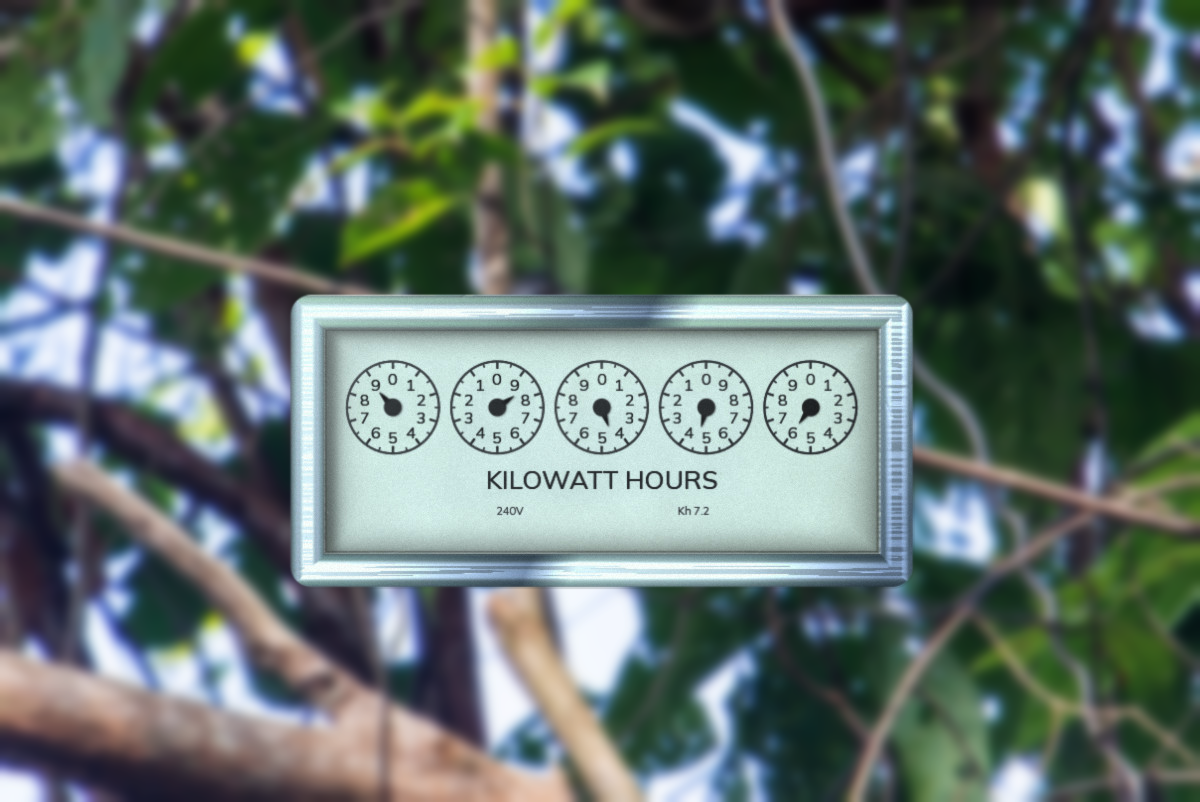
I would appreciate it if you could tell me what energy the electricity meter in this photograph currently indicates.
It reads 88446 kWh
